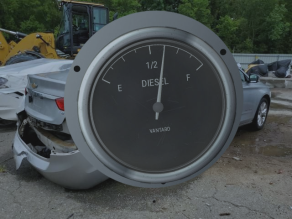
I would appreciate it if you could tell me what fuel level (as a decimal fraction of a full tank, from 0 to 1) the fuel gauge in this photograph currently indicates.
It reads 0.625
